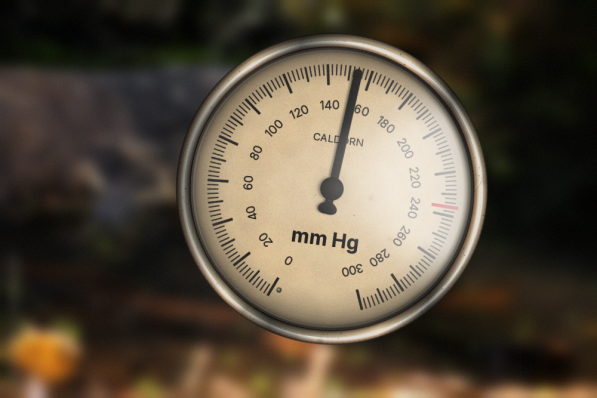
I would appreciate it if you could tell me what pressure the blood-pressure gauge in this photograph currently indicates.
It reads 154 mmHg
